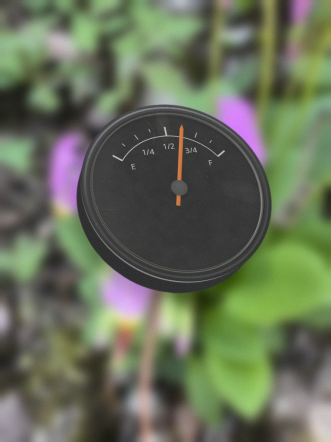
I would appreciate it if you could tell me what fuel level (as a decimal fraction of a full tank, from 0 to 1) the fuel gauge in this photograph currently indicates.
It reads 0.625
